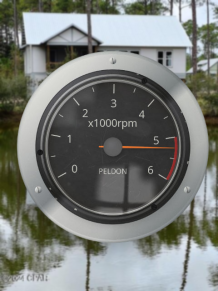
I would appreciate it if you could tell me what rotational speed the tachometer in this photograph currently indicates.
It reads 5250 rpm
